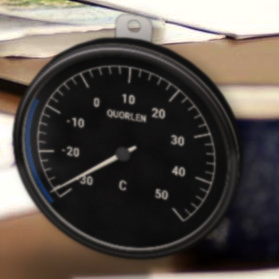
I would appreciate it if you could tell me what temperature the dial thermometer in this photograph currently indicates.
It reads -28 °C
